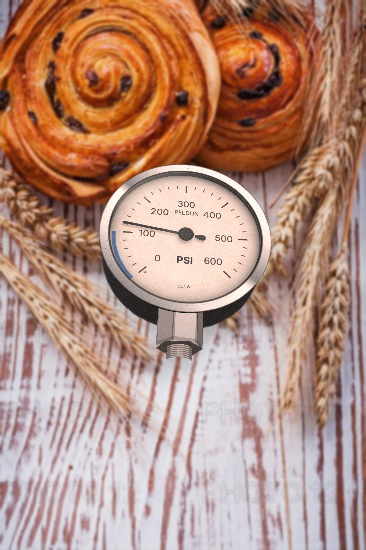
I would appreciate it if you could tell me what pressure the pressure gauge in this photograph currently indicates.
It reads 120 psi
